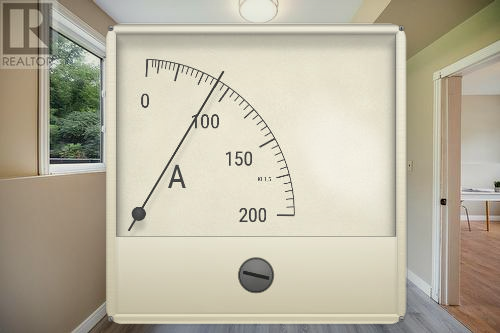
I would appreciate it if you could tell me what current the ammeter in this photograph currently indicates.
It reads 90 A
